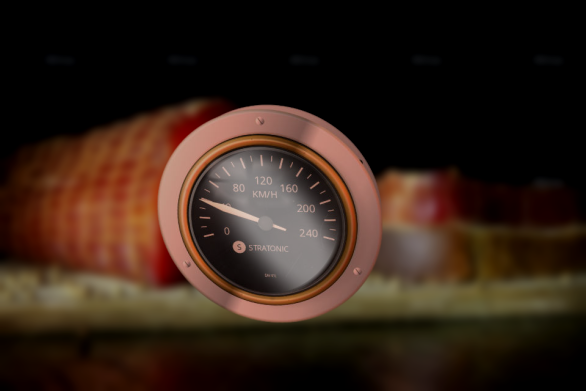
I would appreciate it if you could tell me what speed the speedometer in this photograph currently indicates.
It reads 40 km/h
